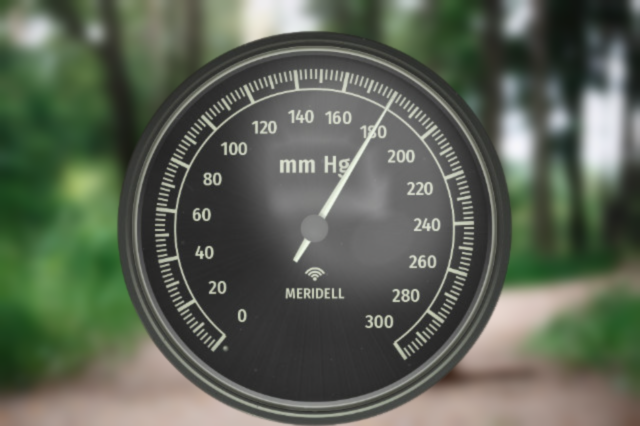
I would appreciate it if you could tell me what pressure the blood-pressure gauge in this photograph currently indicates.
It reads 180 mmHg
